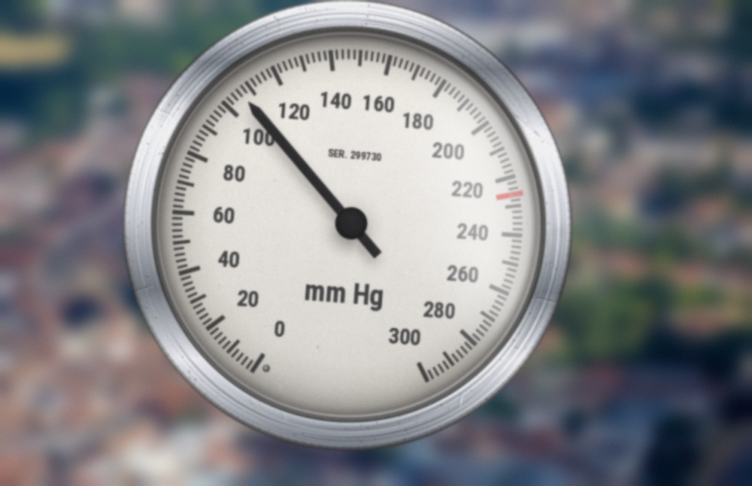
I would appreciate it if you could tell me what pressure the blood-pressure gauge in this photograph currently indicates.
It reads 106 mmHg
